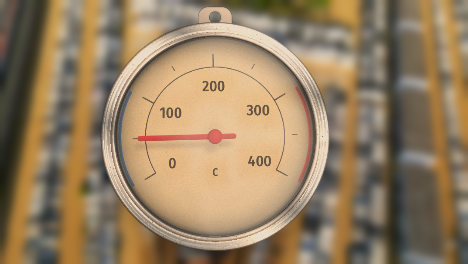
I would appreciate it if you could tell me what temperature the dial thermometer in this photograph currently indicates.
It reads 50 °C
